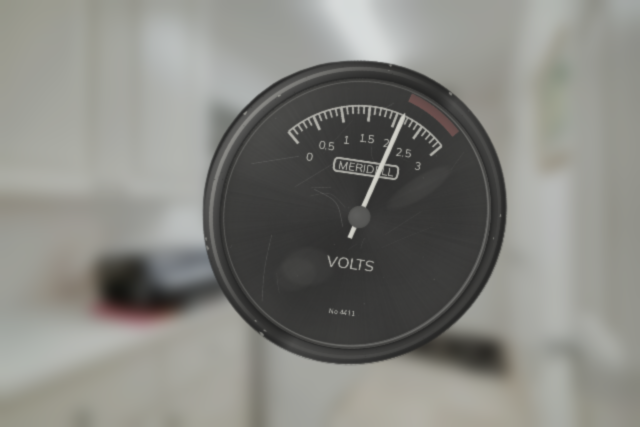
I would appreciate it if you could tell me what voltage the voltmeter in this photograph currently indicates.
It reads 2.1 V
